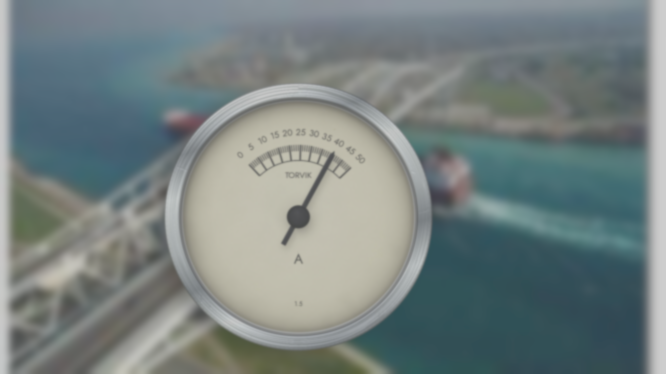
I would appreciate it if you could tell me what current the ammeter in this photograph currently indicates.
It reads 40 A
